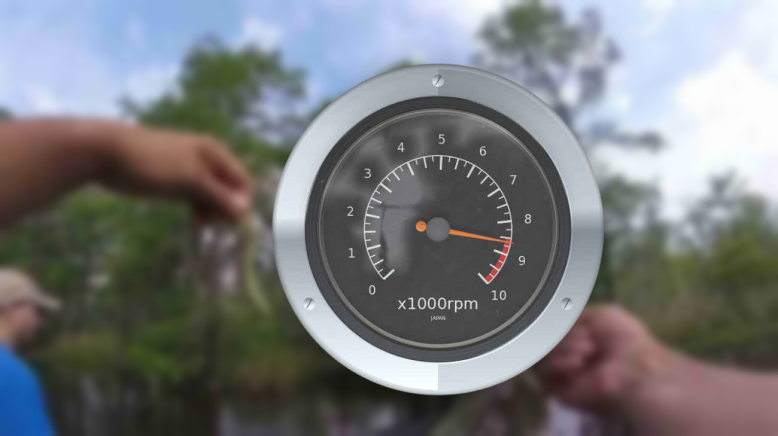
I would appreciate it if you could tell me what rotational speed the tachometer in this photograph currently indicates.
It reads 8625 rpm
